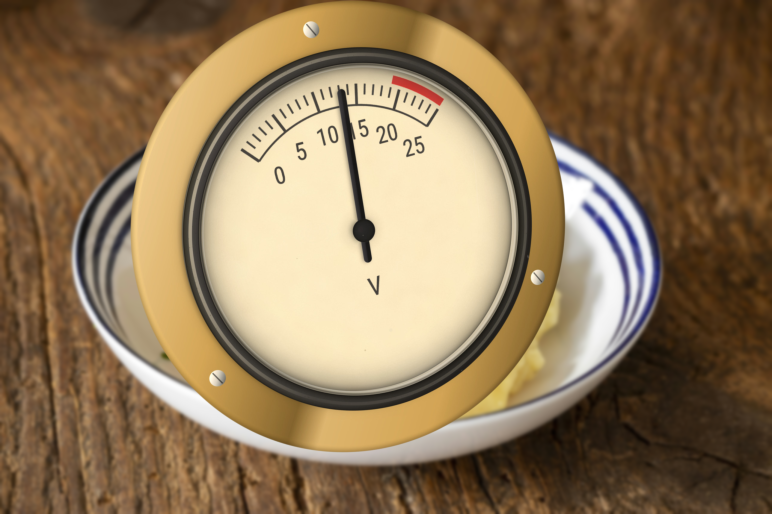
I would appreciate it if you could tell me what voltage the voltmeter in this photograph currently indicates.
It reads 13 V
